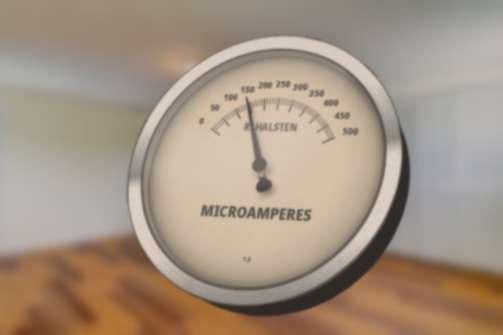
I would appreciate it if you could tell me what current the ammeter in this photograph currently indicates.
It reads 150 µA
